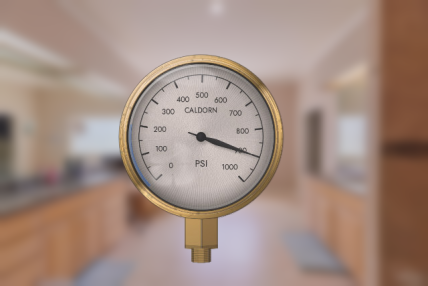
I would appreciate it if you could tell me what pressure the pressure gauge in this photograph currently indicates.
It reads 900 psi
